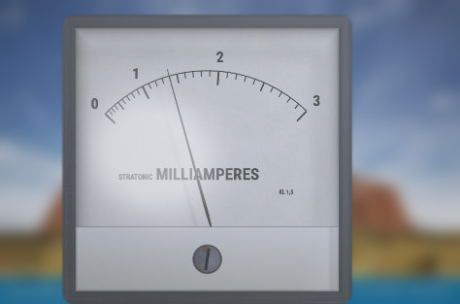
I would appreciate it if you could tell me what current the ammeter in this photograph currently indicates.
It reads 1.4 mA
